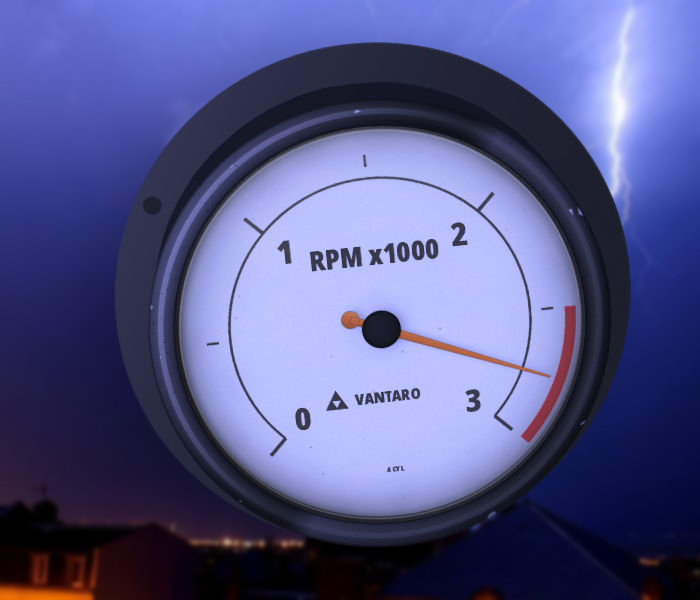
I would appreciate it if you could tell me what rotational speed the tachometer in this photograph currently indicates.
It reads 2750 rpm
